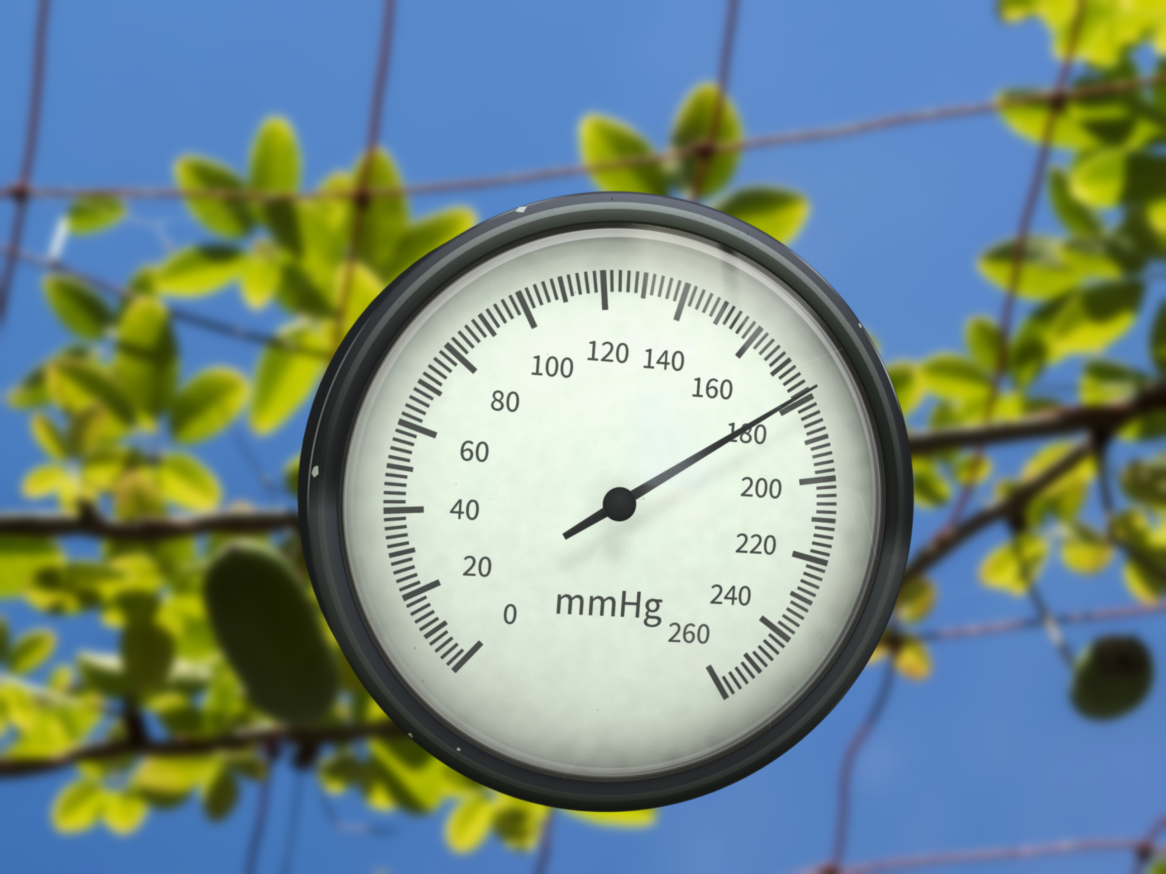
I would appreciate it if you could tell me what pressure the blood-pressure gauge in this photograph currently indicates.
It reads 178 mmHg
